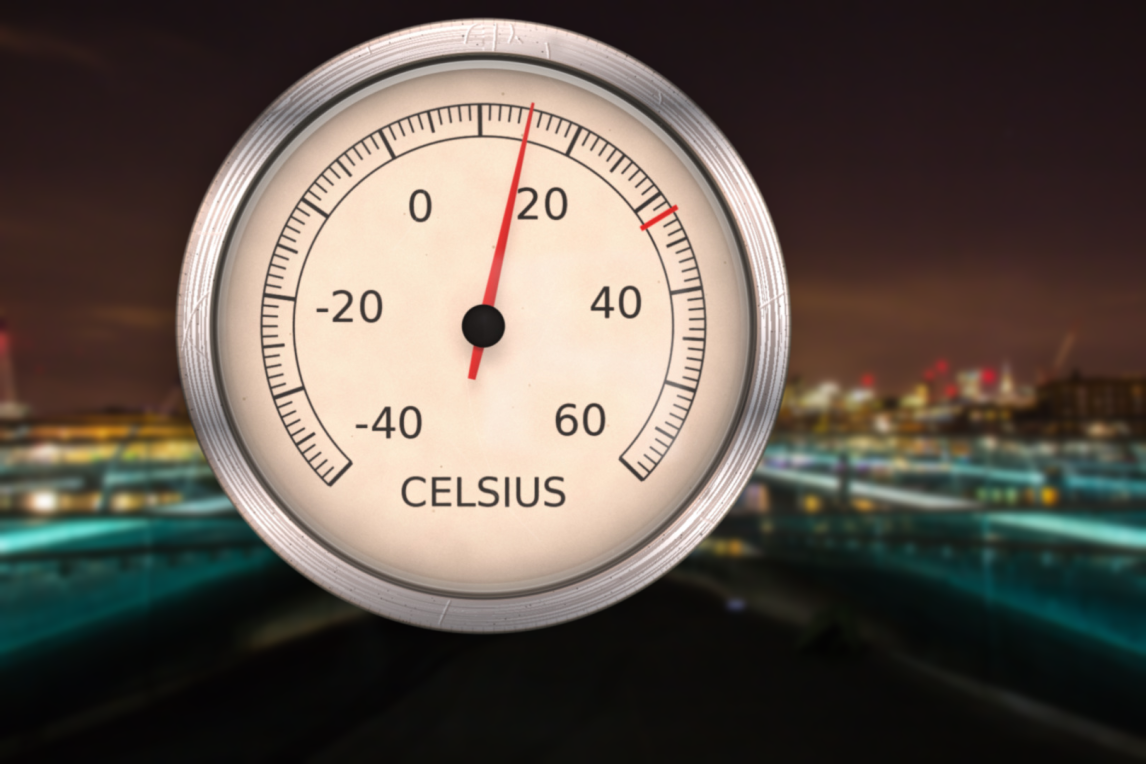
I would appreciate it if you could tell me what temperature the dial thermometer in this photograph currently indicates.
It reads 15 °C
